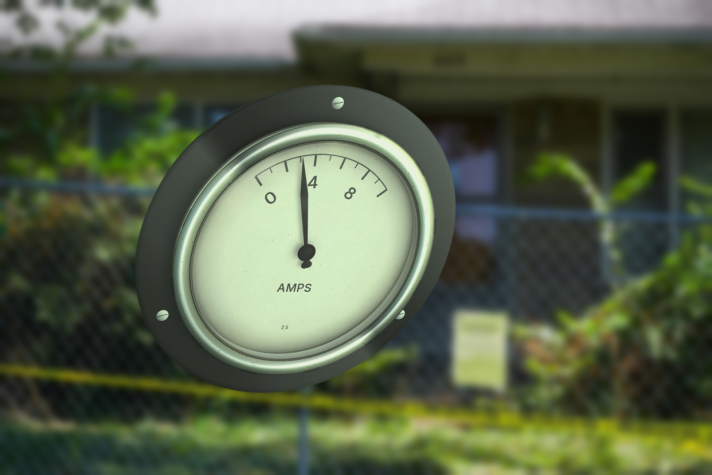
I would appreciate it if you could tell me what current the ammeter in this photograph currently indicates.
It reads 3 A
